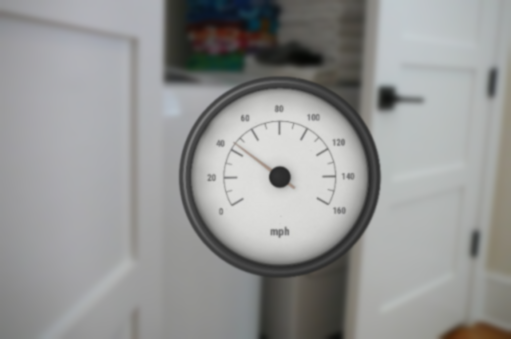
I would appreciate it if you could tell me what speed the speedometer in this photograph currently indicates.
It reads 45 mph
